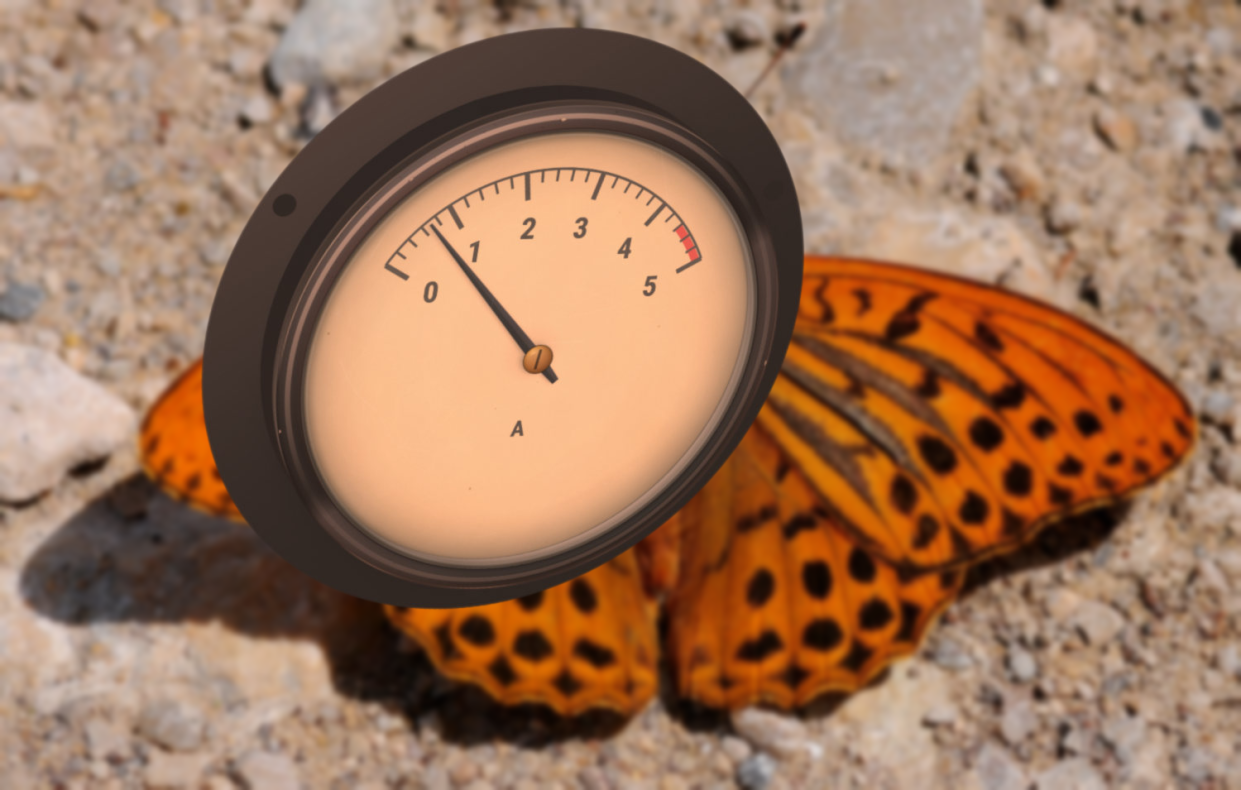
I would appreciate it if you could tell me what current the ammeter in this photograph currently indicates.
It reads 0.7 A
